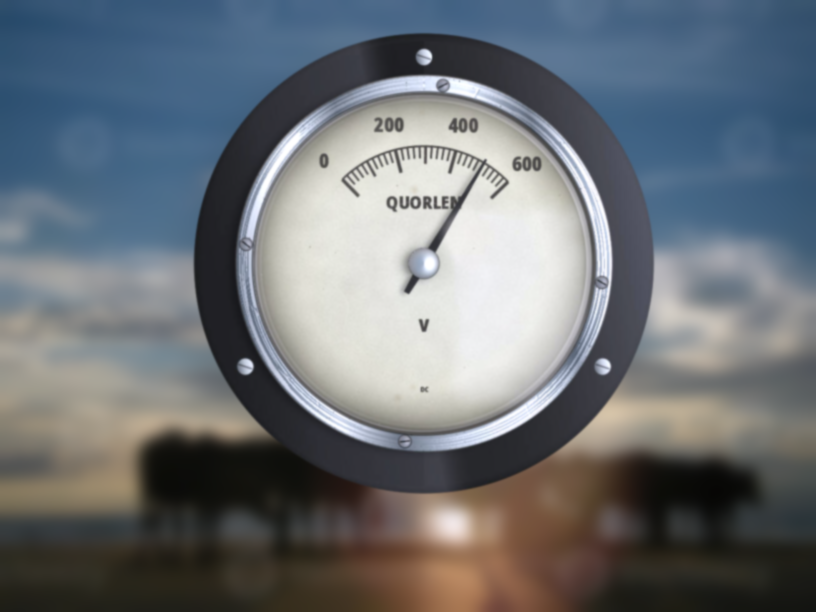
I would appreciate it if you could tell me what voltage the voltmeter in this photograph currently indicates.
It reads 500 V
